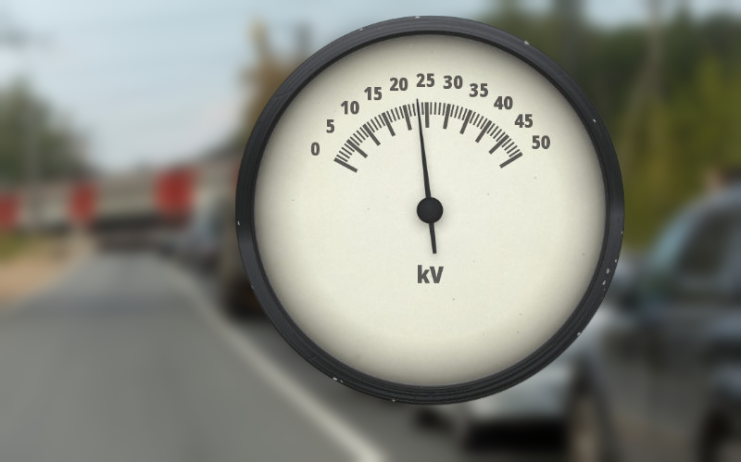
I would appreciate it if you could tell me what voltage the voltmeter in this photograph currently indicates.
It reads 23 kV
